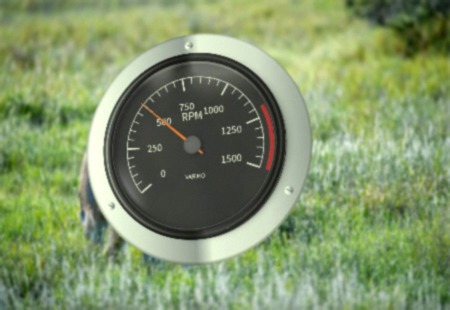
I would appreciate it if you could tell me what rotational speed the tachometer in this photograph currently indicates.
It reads 500 rpm
